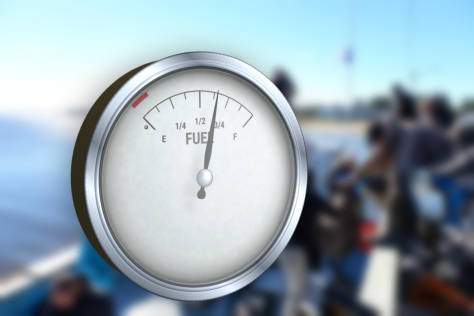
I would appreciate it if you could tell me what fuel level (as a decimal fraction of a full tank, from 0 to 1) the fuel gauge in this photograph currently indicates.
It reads 0.625
